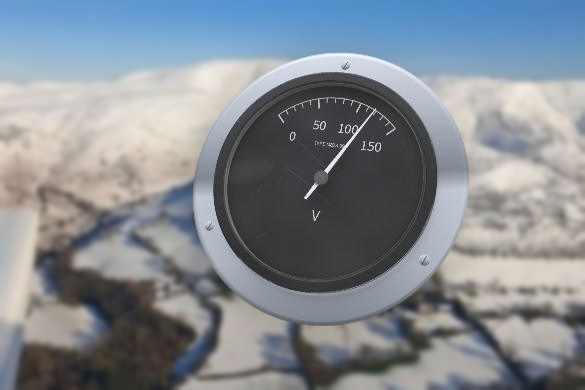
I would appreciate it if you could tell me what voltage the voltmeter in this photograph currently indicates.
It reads 120 V
